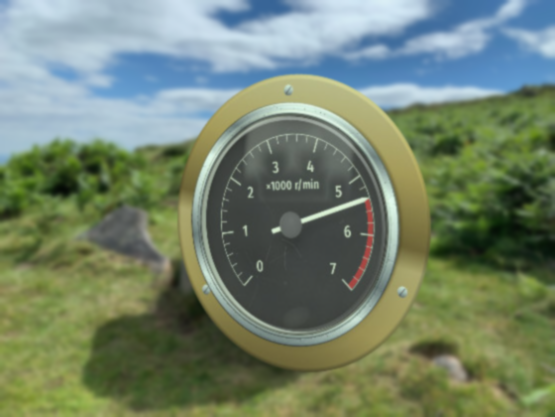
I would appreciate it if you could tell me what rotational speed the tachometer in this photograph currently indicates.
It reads 5400 rpm
